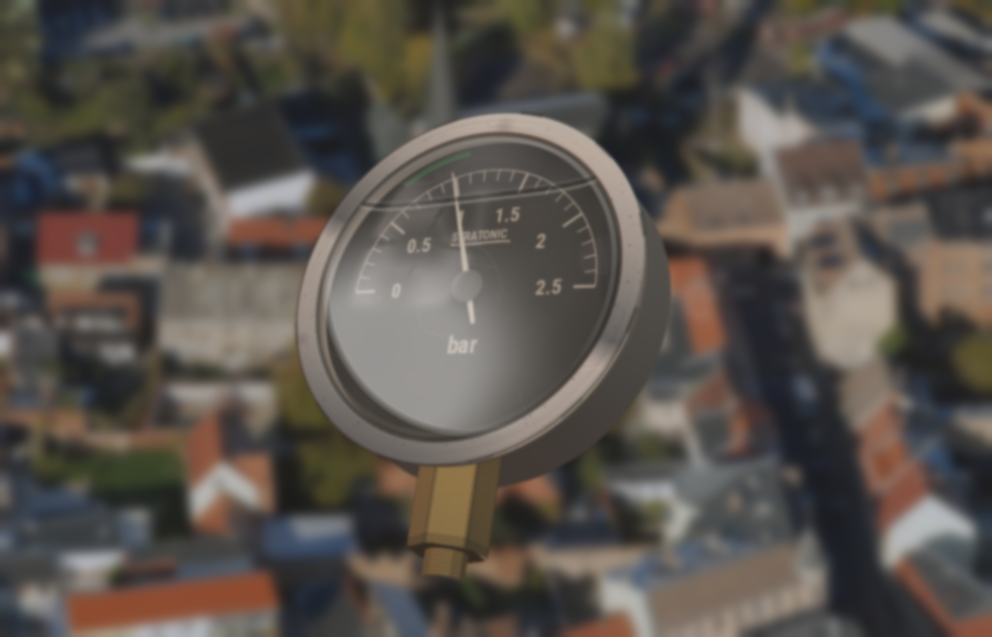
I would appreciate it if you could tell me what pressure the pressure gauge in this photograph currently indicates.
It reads 1 bar
